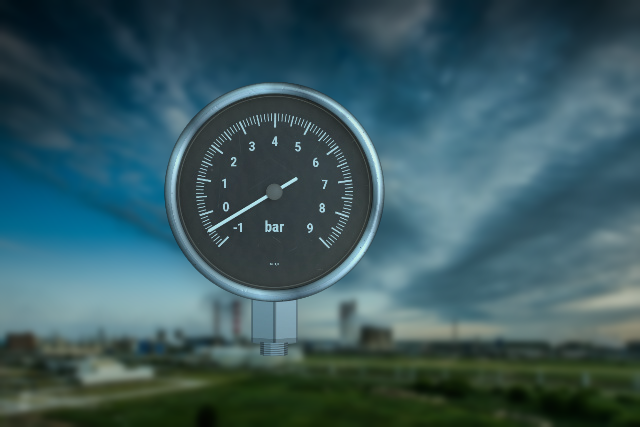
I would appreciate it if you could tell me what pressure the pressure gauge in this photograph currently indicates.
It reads -0.5 bar
